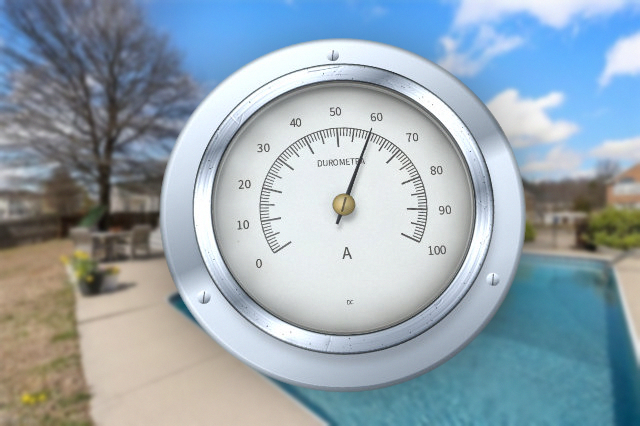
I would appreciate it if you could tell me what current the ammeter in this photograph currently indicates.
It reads 60 A
